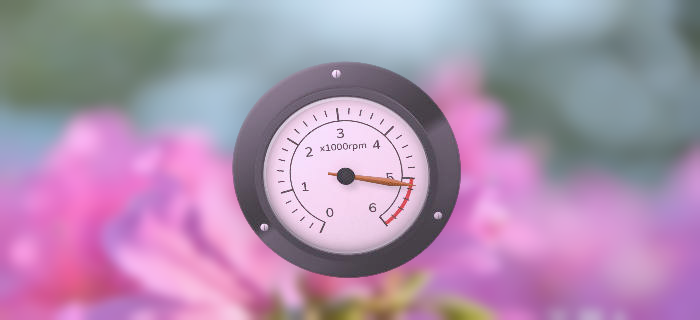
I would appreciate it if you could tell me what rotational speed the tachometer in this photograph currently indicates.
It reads 5100 rpm
